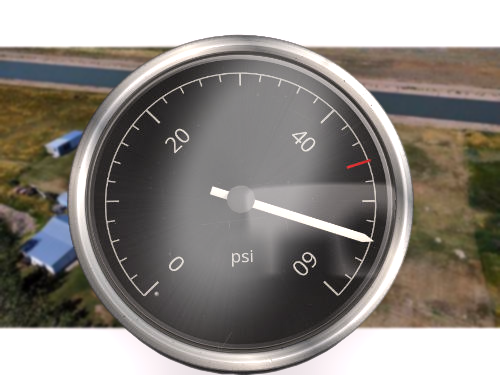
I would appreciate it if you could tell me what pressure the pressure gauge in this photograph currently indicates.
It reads 54 psi
